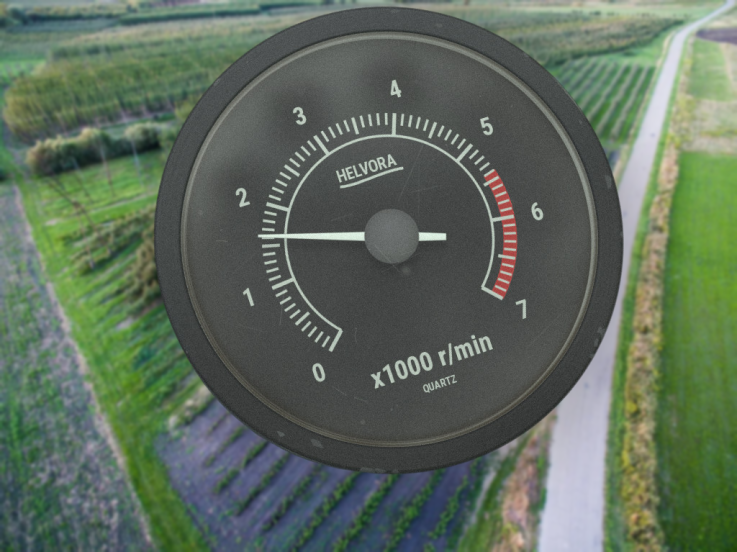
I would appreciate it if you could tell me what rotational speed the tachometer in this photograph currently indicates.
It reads 1600 rpm
